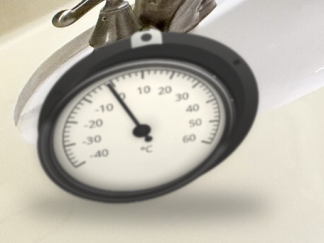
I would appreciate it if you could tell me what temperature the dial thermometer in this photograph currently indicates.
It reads 0 °C
